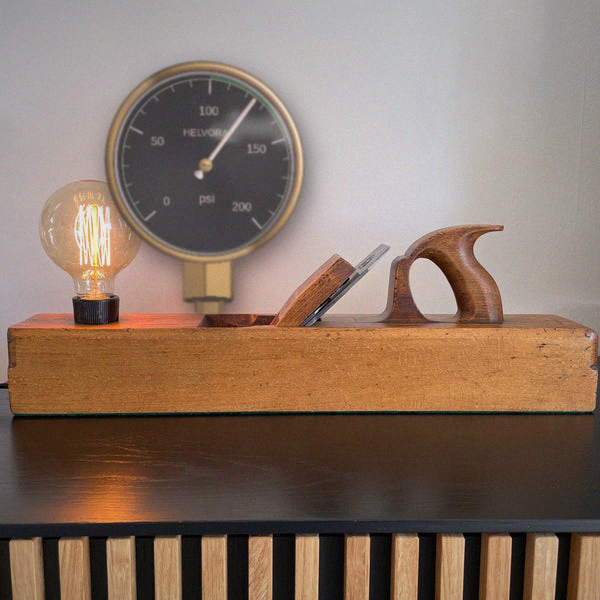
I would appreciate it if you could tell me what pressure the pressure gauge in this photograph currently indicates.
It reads 125 psi
